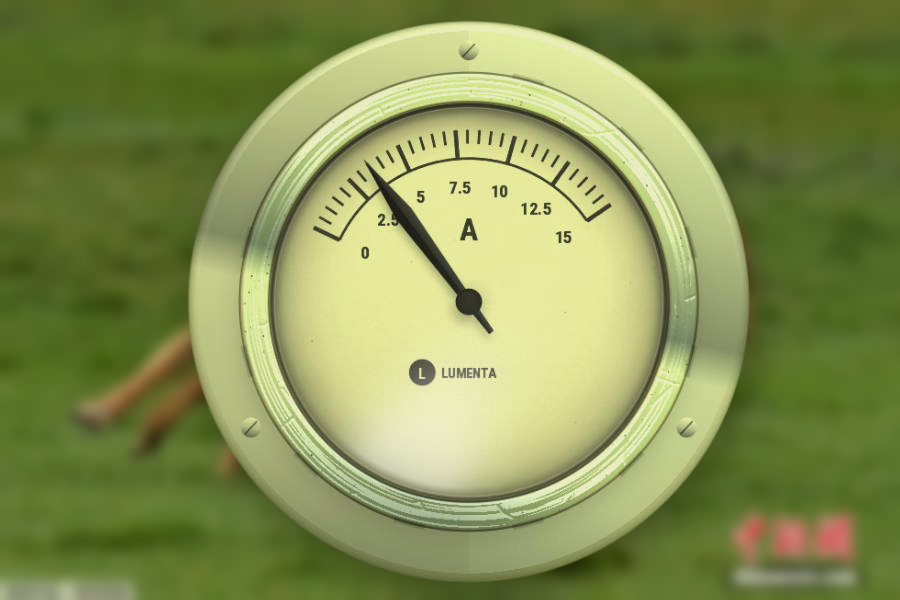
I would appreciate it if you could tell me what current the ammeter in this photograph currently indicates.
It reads 3.5 A
